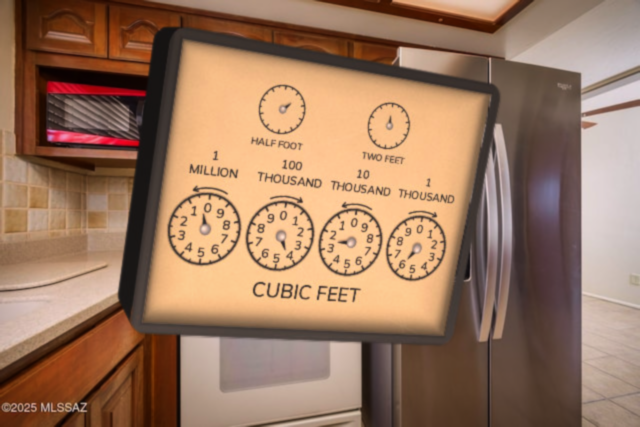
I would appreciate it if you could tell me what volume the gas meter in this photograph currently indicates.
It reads 42600 ft³
